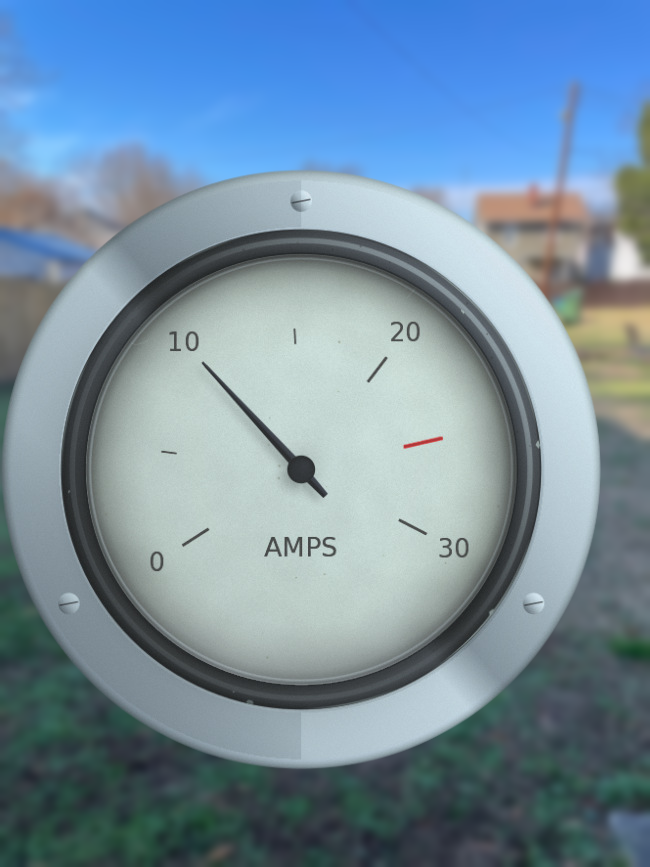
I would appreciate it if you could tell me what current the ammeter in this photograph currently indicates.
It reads 10 A
